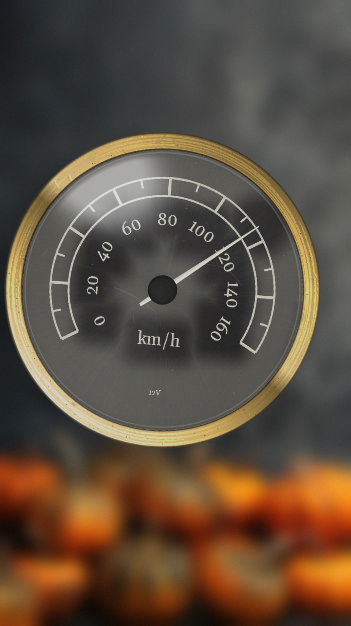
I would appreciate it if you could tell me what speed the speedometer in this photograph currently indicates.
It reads 115 km/h
